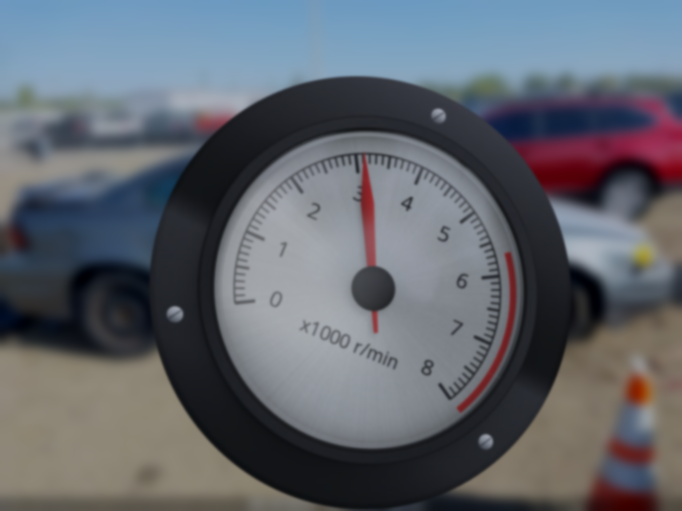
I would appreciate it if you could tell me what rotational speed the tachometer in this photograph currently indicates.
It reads 3100 rpm
